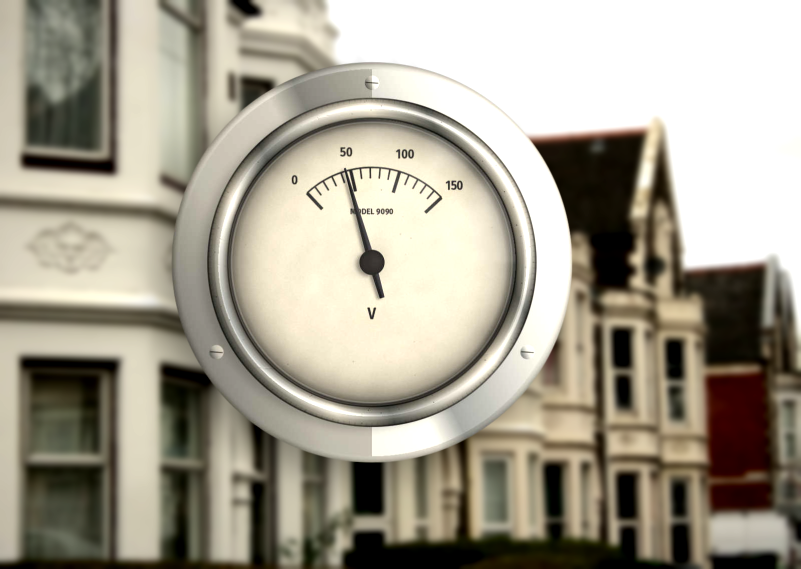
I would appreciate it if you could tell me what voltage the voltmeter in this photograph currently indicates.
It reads 45 V
